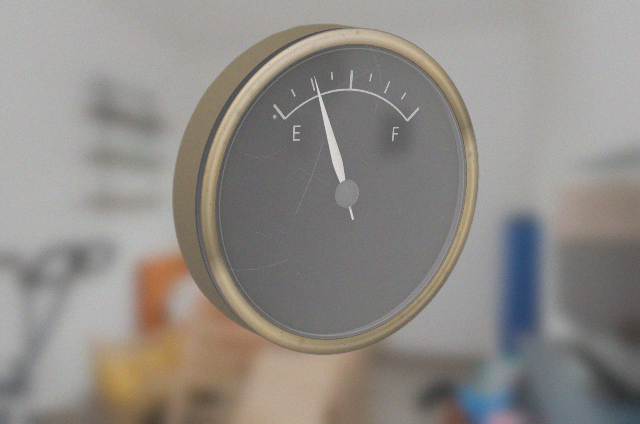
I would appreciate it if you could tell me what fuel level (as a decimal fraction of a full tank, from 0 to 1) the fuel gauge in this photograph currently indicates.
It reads 0.25
